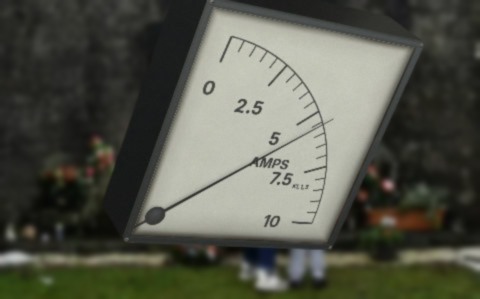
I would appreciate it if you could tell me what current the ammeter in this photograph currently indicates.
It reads 5.5 A
